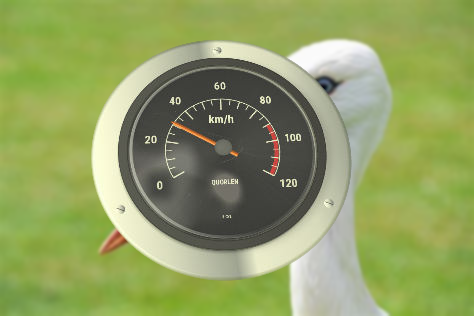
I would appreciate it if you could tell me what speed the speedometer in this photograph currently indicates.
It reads 30 km/h
